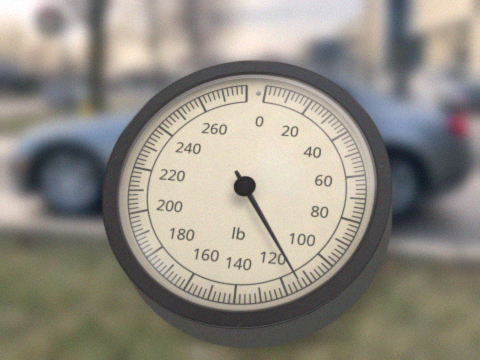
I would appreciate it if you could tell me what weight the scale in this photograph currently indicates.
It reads 114 lb
